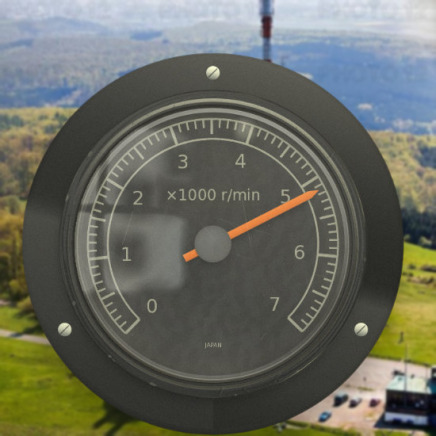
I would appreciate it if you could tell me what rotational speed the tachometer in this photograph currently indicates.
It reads 5150 rpm
